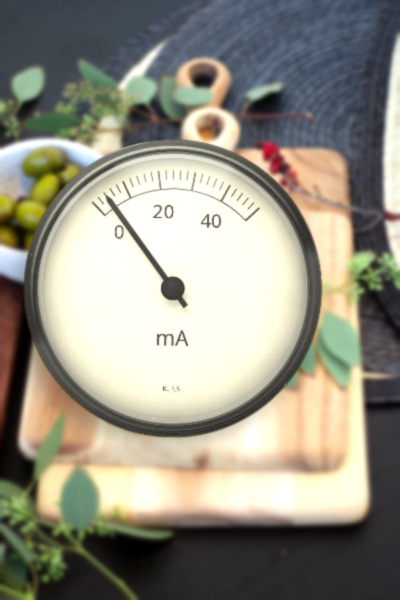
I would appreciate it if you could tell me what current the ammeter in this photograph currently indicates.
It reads 4 mA
